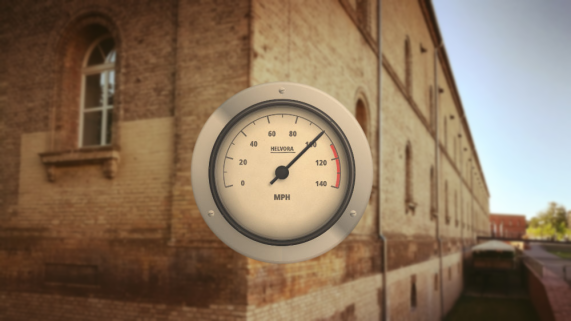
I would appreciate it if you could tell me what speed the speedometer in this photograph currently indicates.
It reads 100 mph
